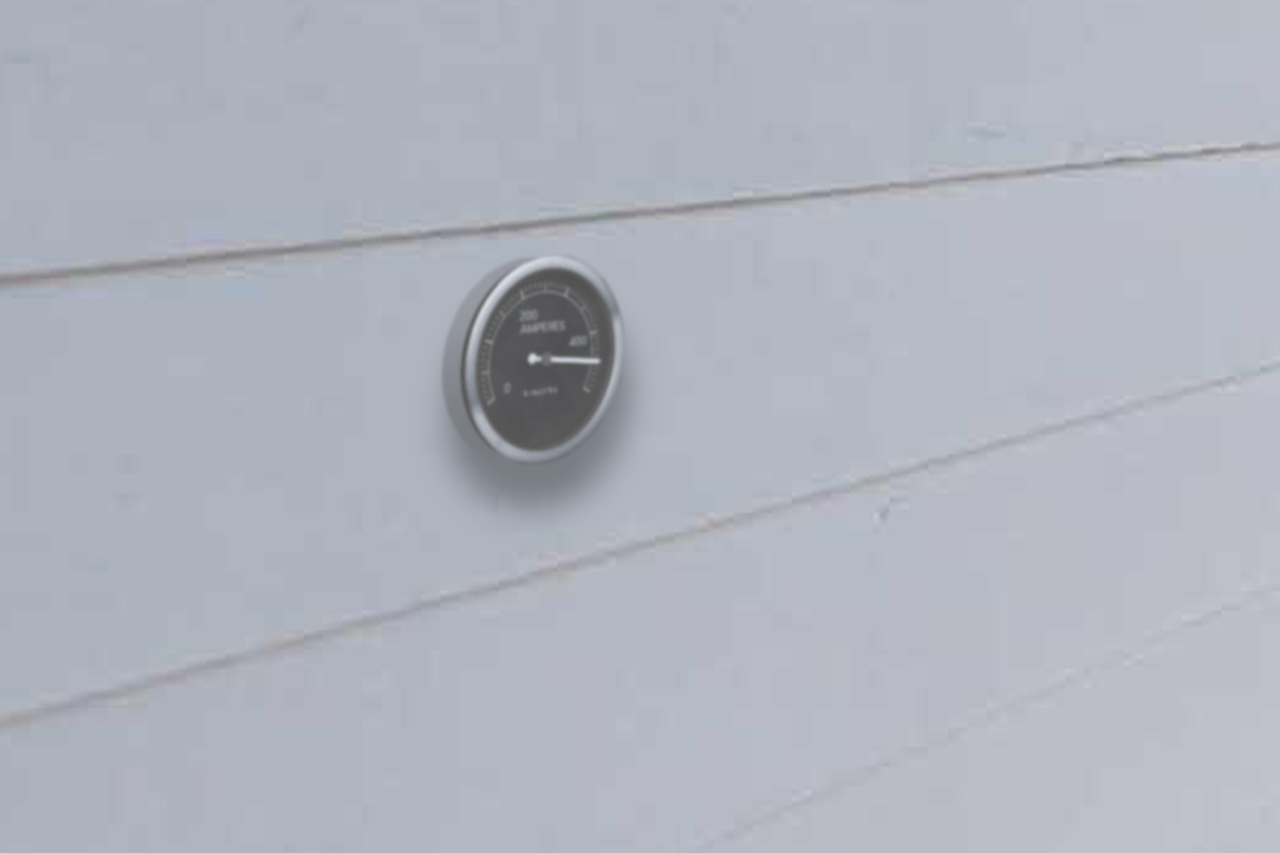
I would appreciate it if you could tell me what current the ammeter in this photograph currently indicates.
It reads 450 A
